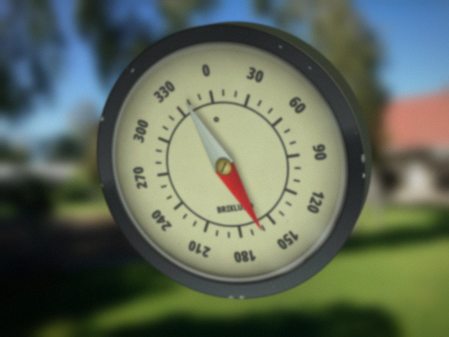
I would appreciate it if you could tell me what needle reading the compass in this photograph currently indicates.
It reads 160 °
